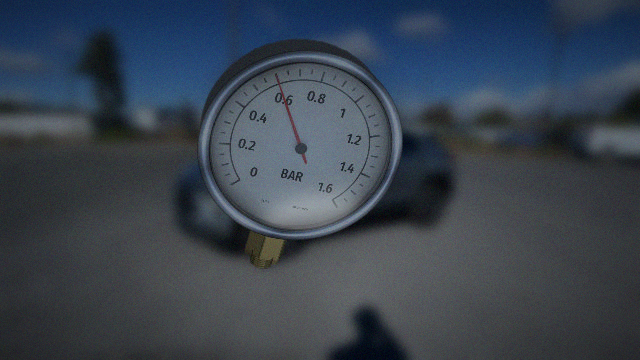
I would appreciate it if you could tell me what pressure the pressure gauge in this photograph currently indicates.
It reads 0.6 bar
